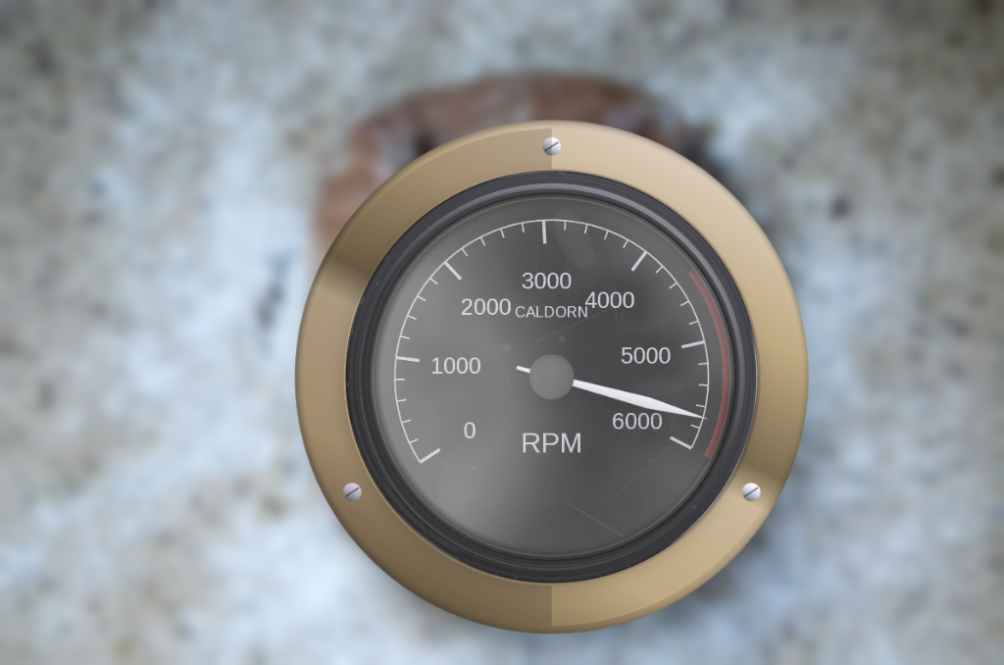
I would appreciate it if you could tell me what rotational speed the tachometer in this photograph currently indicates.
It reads 5700 rpm
